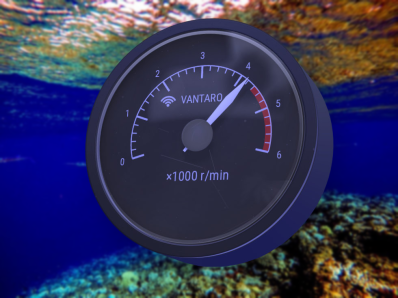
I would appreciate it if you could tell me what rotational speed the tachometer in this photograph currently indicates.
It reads 4200 rpm
